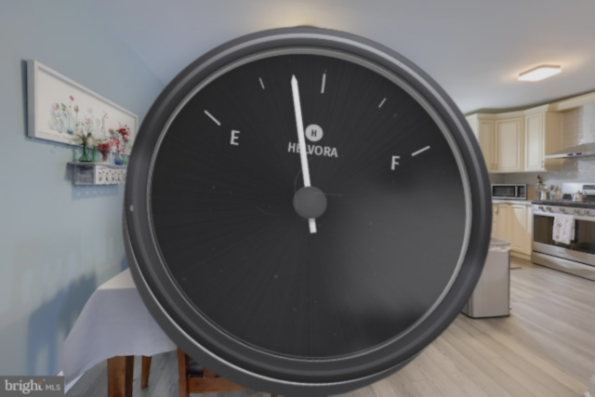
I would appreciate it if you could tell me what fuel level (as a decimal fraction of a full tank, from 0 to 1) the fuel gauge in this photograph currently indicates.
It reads 0.375
